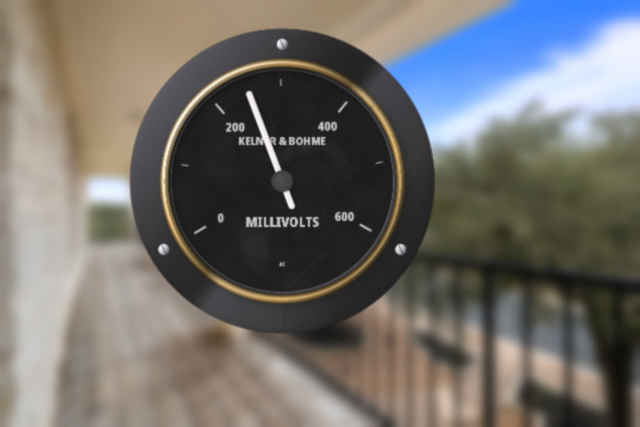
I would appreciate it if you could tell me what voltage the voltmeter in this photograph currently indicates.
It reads 250 mV
